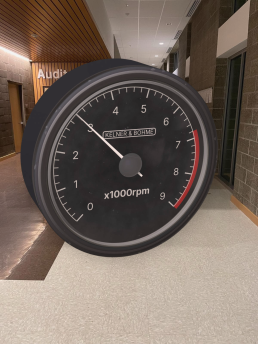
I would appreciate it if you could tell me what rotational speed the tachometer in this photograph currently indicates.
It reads 3000 rpm
